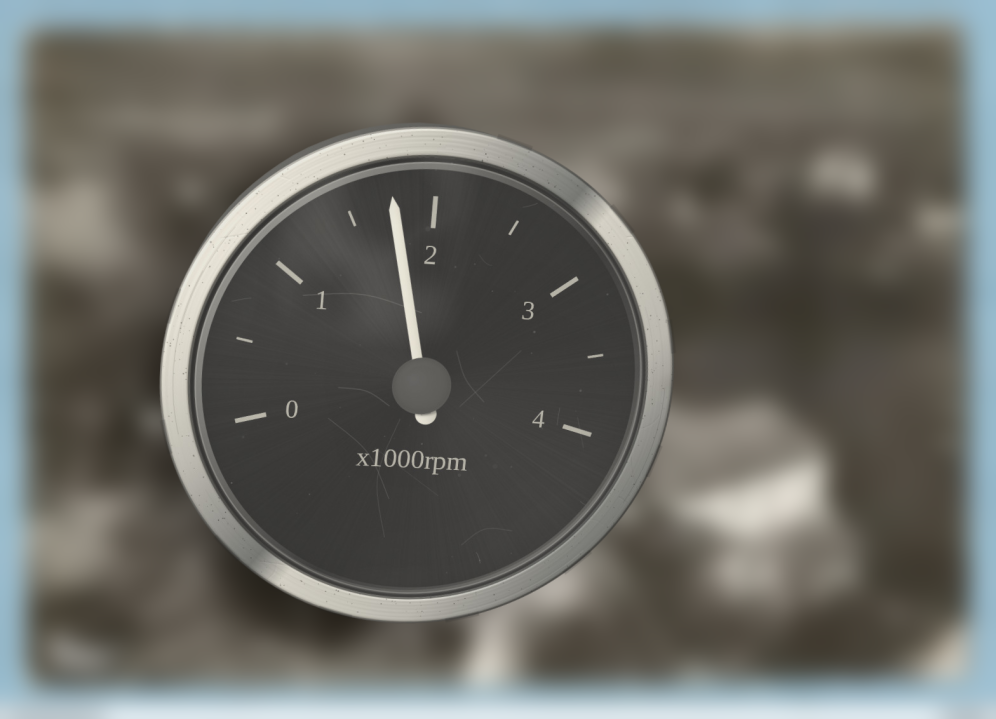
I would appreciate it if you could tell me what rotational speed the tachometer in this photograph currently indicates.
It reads 1750 rpm
